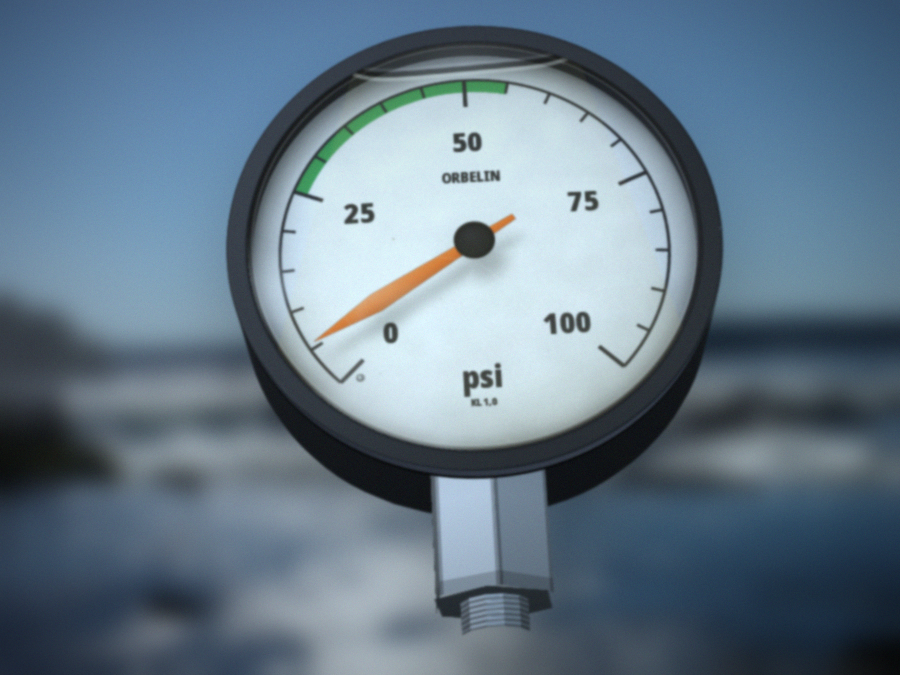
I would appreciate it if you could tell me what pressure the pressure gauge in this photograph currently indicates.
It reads 5 psi
